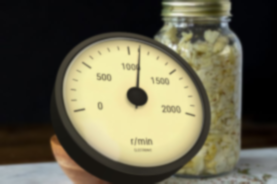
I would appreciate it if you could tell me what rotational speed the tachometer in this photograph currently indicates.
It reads 1100 rpm
